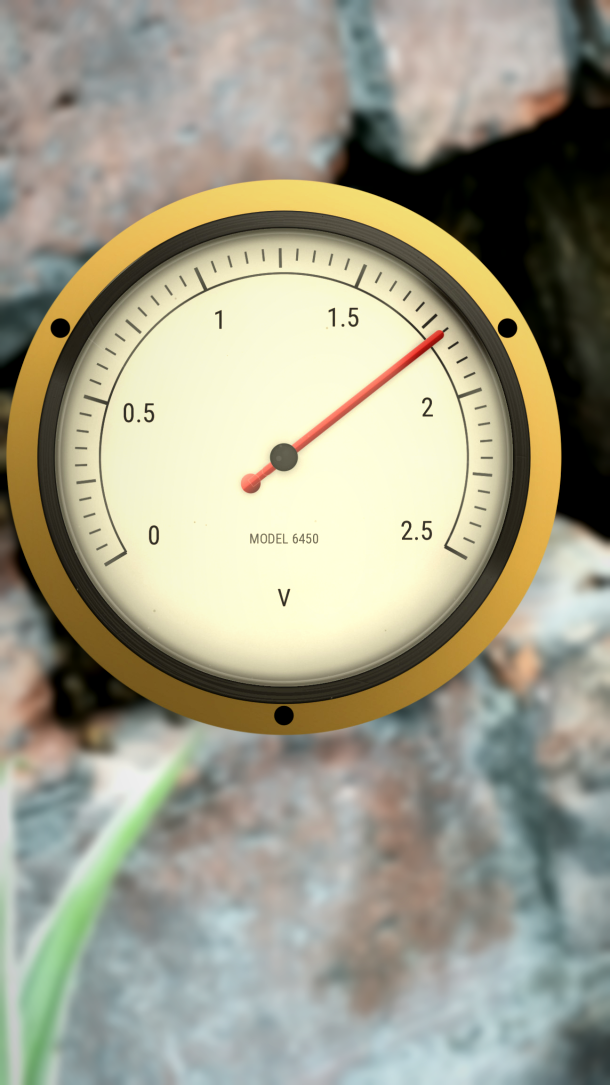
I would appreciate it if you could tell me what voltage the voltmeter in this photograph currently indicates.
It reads 1.8 V
